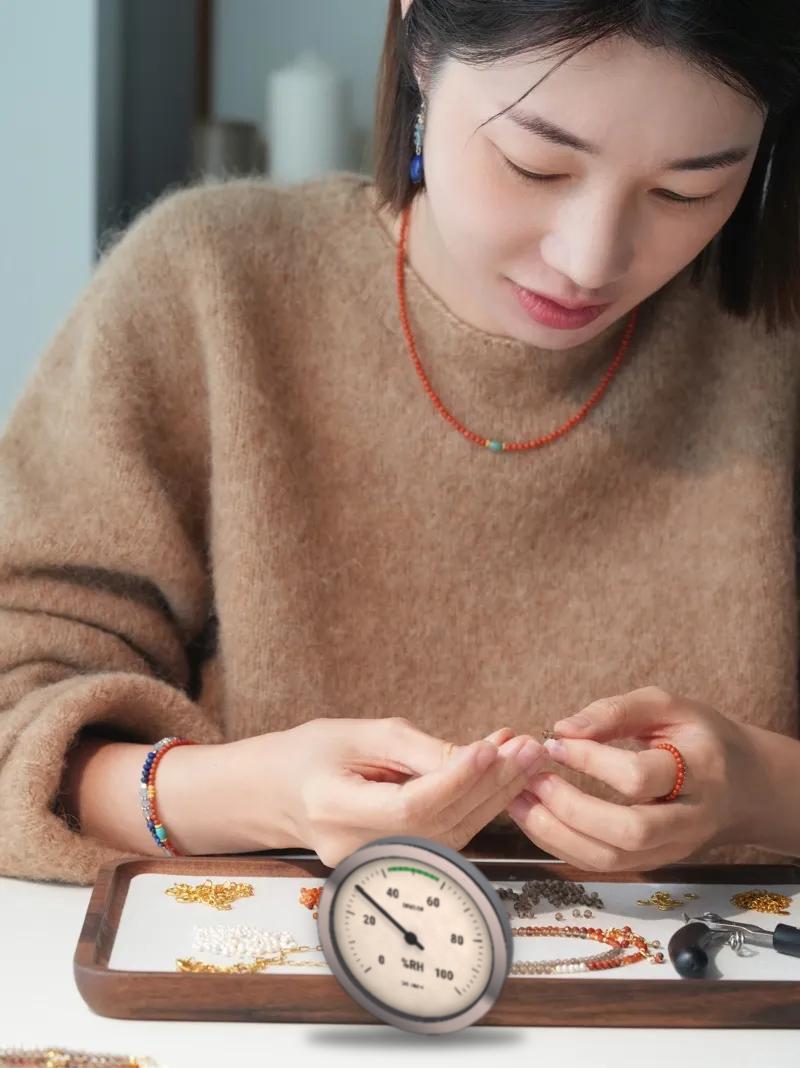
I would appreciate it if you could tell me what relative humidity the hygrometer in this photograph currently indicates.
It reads 30 %
